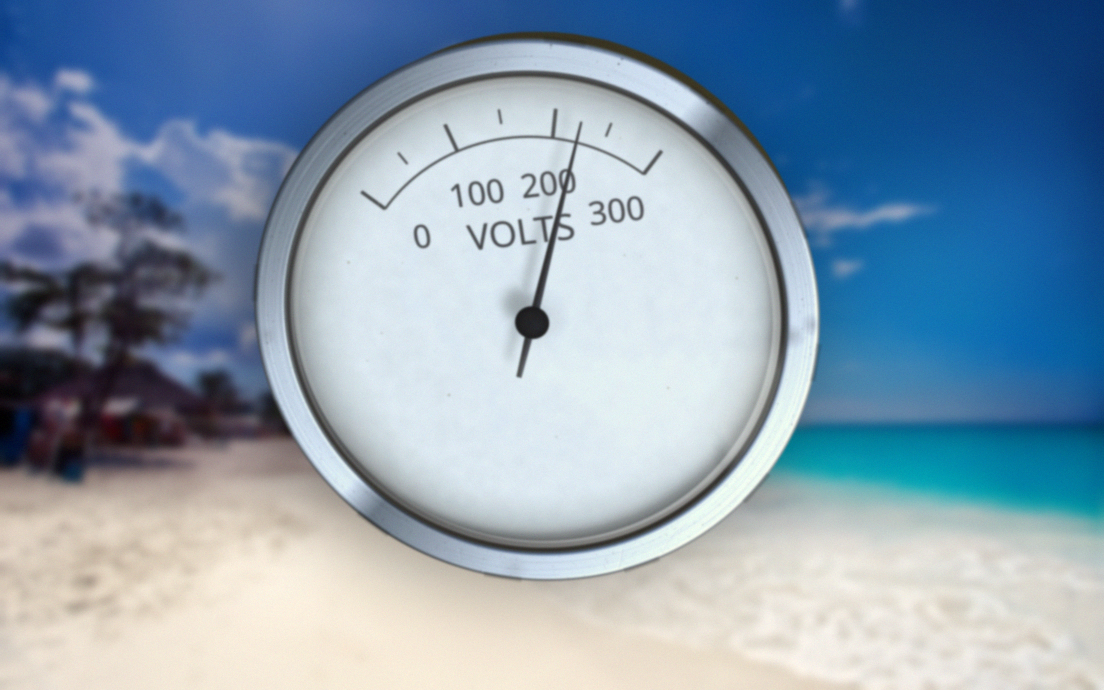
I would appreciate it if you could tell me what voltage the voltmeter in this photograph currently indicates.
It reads 225 V
